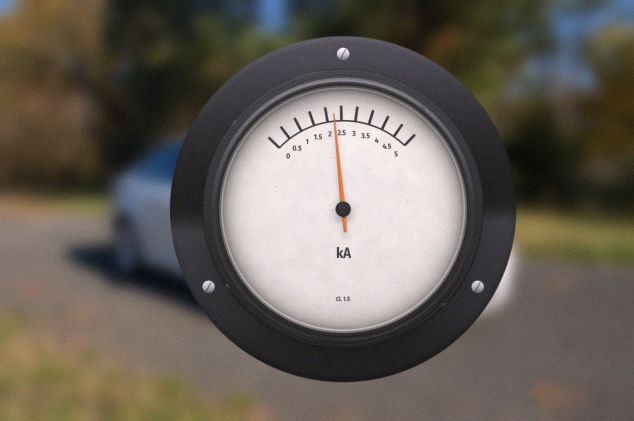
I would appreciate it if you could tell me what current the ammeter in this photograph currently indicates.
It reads 2.25 kA
